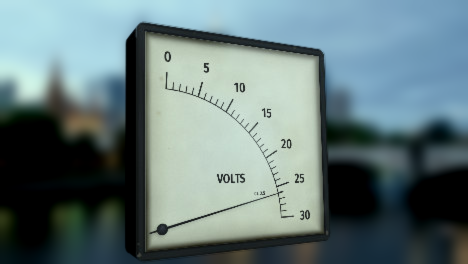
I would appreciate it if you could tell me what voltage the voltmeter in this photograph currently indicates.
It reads 26 V
